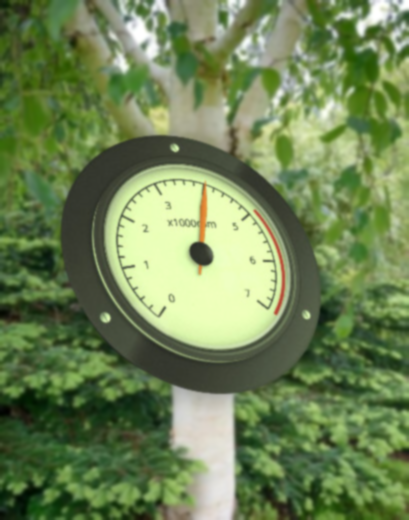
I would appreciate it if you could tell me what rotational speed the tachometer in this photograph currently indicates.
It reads 4000 rpm
